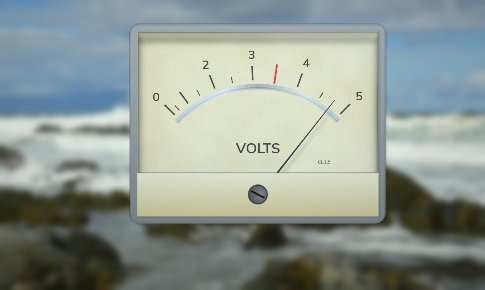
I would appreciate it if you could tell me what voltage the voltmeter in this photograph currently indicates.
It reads 4.75 V
